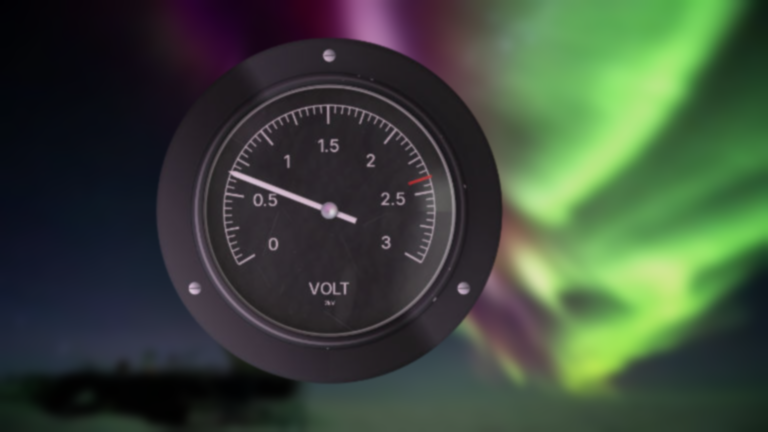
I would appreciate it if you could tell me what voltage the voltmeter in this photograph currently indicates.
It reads 0.65 V
